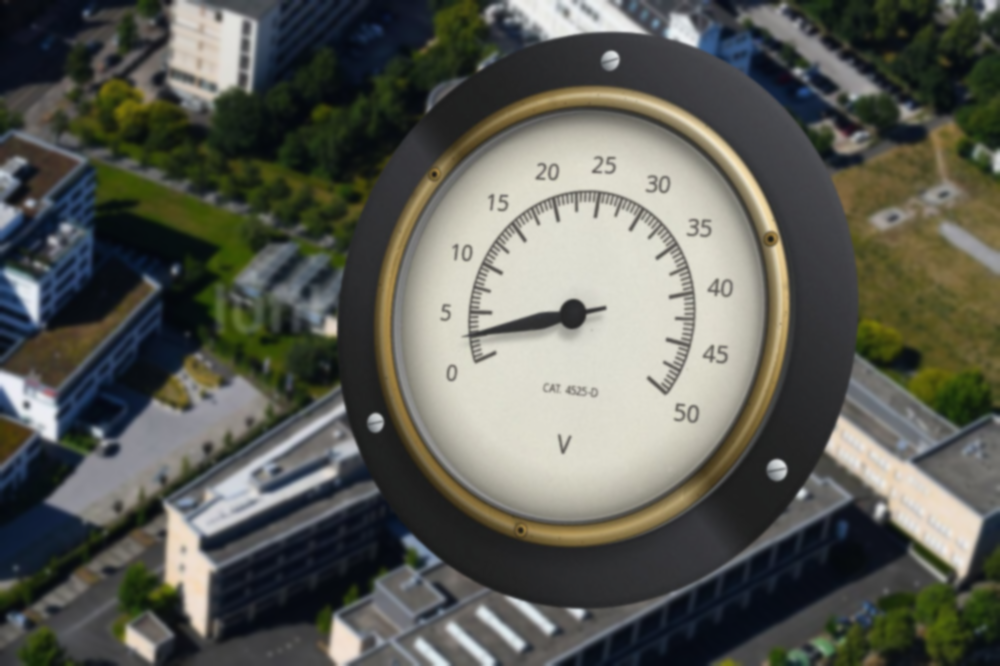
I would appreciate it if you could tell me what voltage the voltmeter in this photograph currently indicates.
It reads 2.5 V
